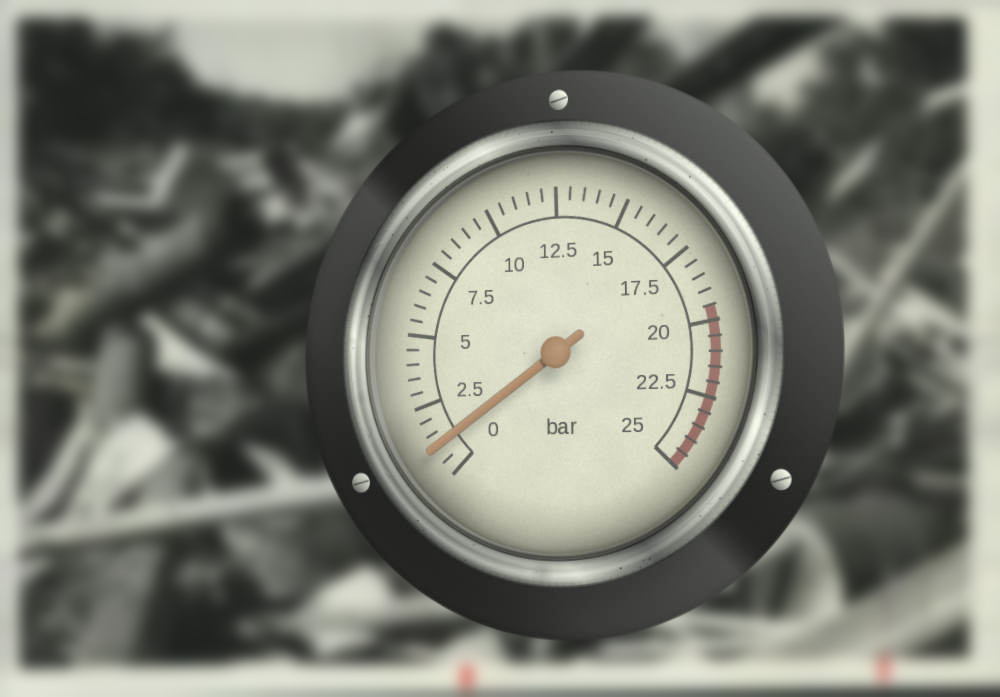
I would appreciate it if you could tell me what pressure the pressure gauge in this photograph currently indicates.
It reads 1 bar
